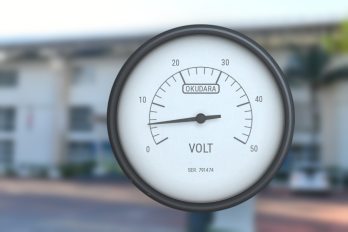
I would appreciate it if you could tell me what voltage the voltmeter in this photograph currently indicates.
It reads 5 V
